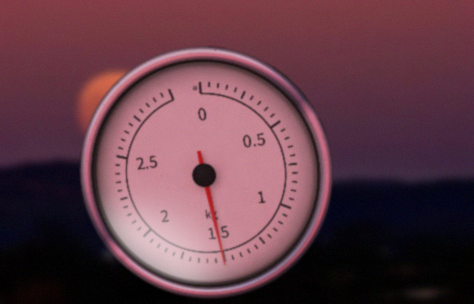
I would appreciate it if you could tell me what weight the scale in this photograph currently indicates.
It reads 1.5 kg
